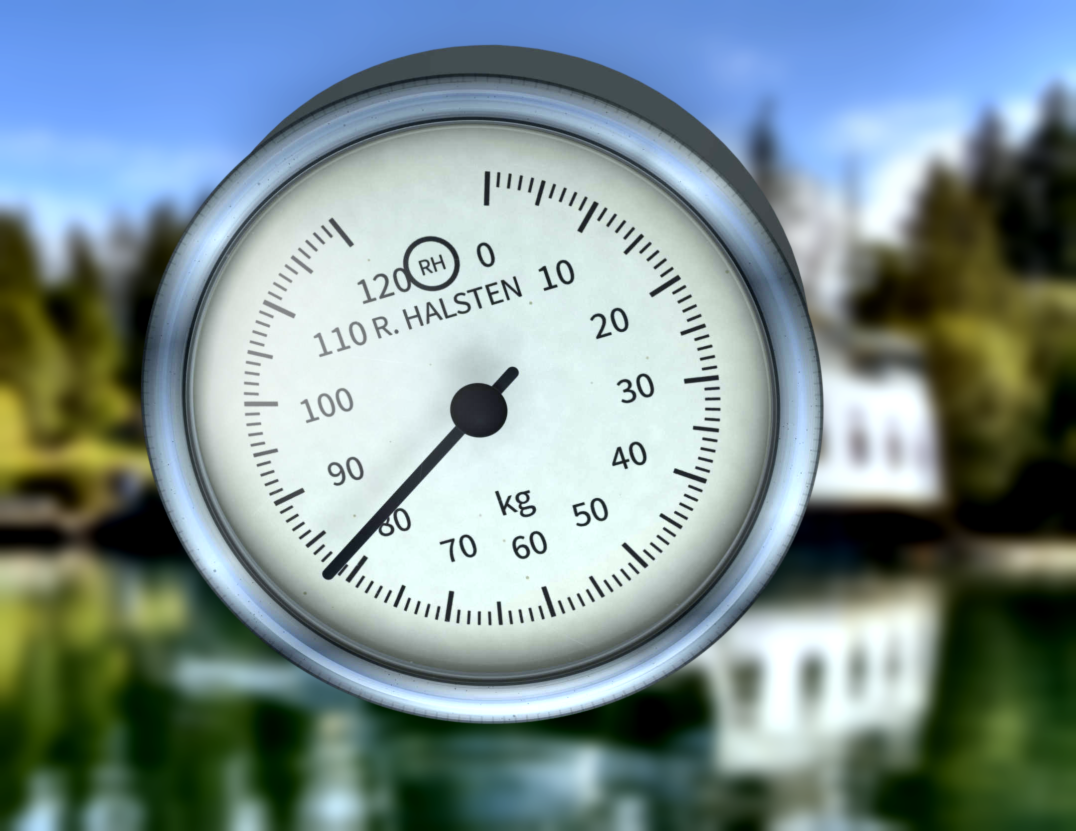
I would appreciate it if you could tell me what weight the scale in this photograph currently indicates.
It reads 82 kg
